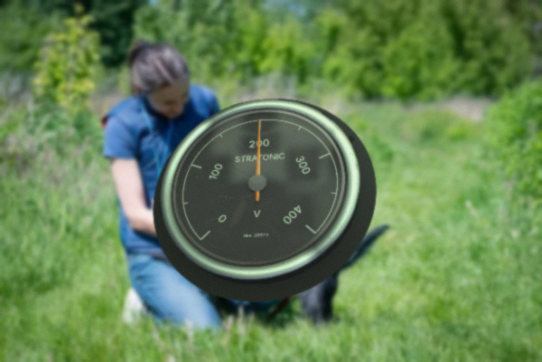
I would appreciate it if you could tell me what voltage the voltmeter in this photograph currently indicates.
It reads 200 V
